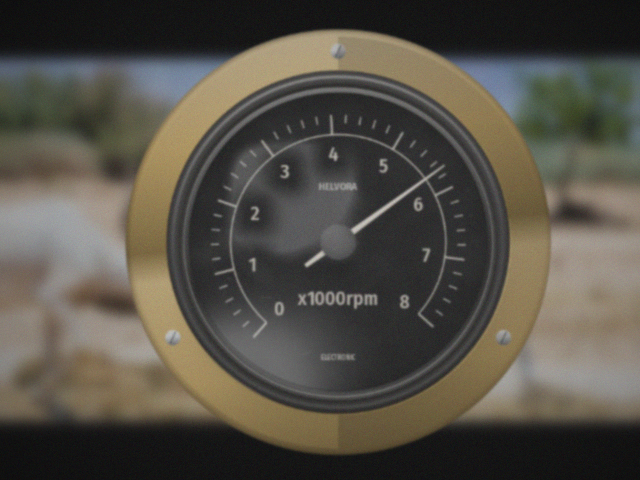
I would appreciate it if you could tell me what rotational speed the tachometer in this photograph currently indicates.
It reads 5700 rpm
